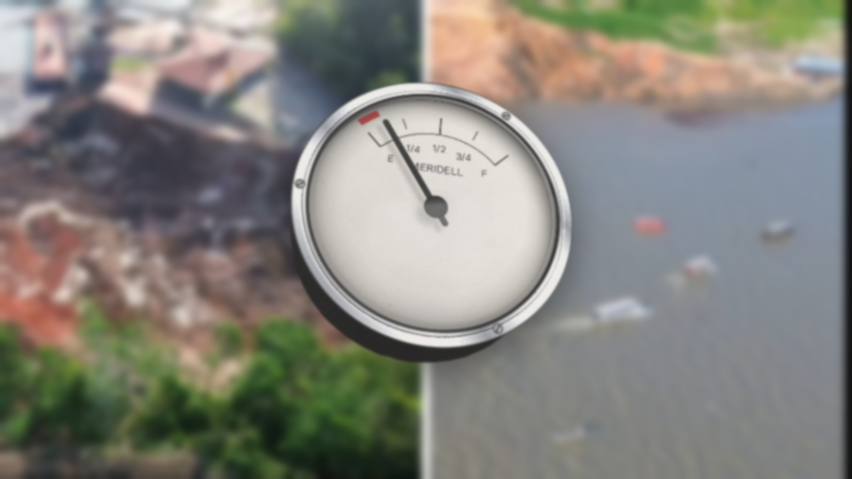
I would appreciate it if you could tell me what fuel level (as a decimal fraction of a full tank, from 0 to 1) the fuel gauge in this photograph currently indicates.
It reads 0.125
